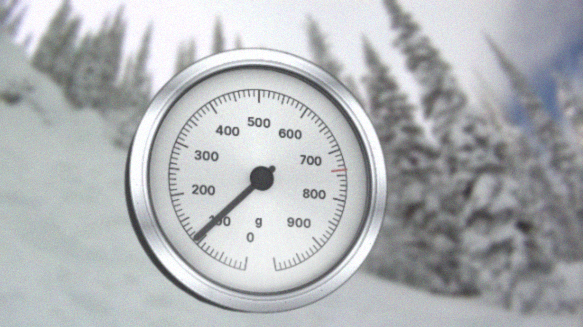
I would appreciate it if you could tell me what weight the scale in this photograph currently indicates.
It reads 110 g
